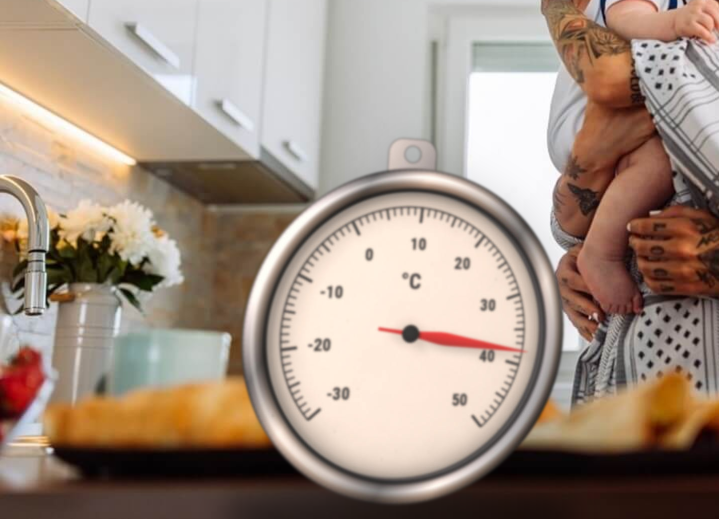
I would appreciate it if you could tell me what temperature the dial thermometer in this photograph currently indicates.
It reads 38 °C
